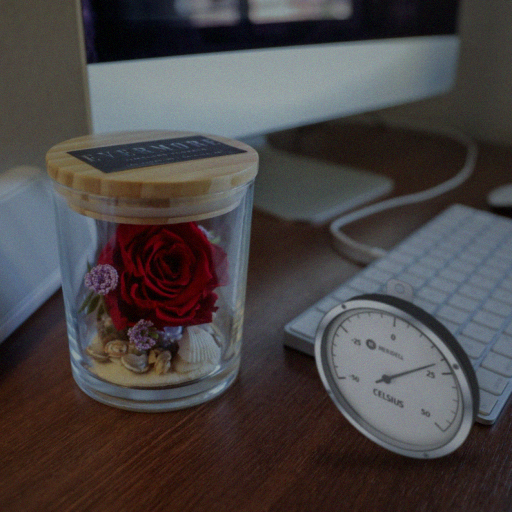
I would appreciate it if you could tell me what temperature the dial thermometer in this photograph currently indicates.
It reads 20 °C
